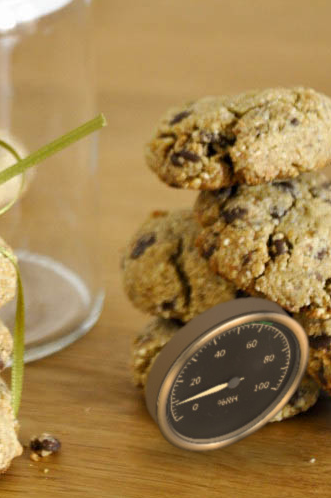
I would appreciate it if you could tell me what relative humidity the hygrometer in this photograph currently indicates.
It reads 10 %
